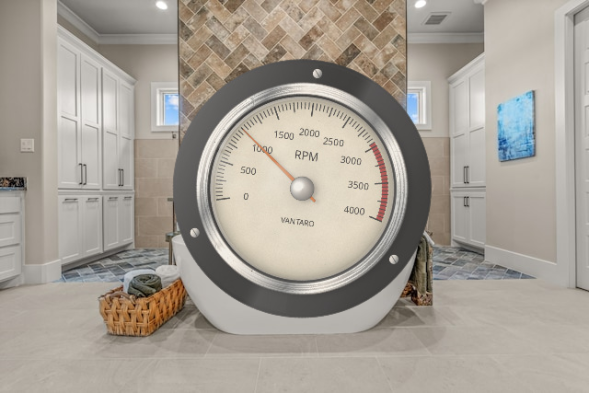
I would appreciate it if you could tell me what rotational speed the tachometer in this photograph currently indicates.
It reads 1000 rpm
